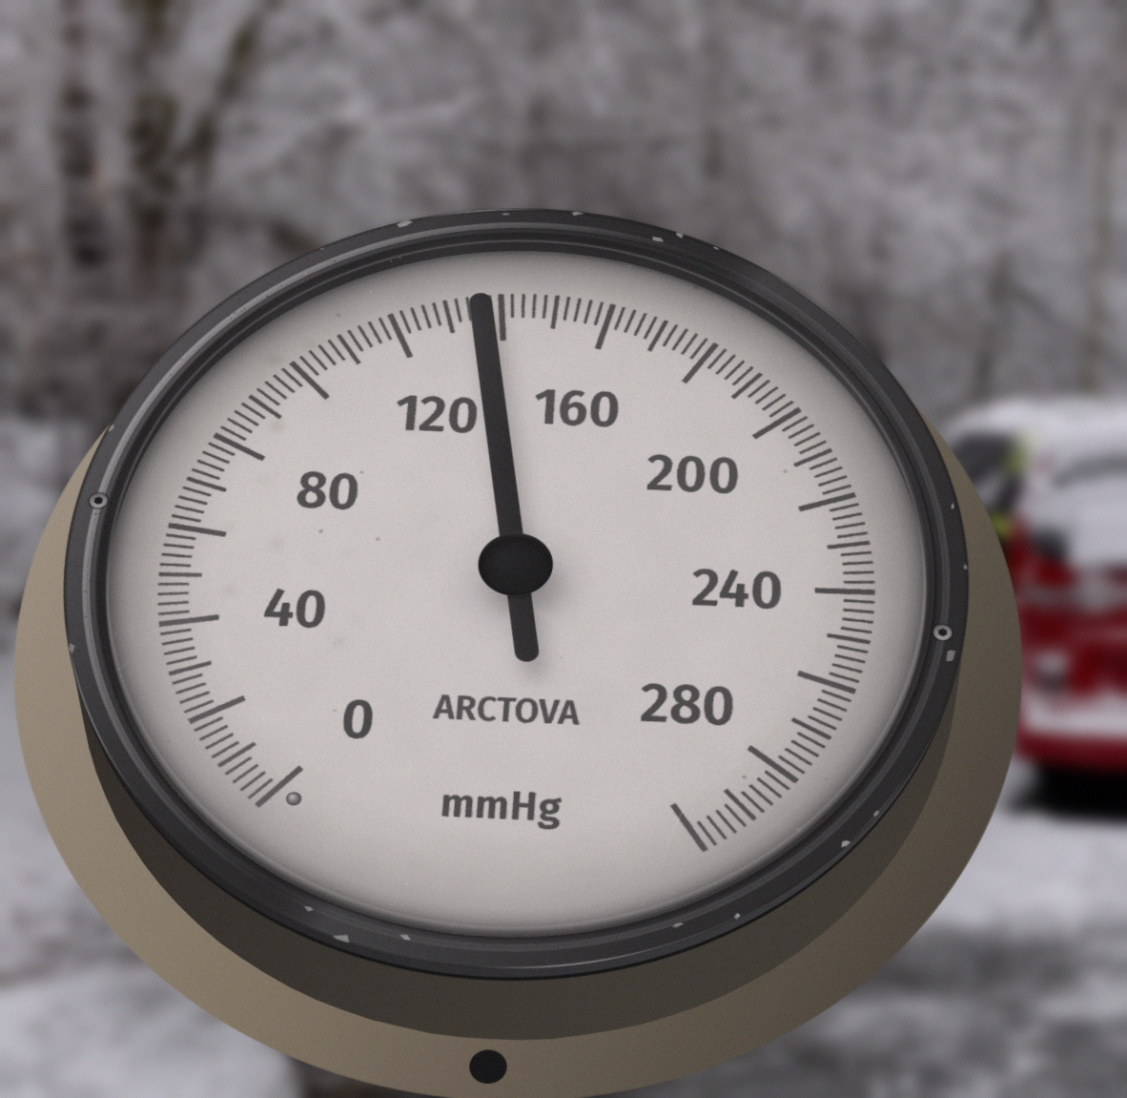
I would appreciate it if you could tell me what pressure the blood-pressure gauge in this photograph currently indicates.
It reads 136 mmHg
